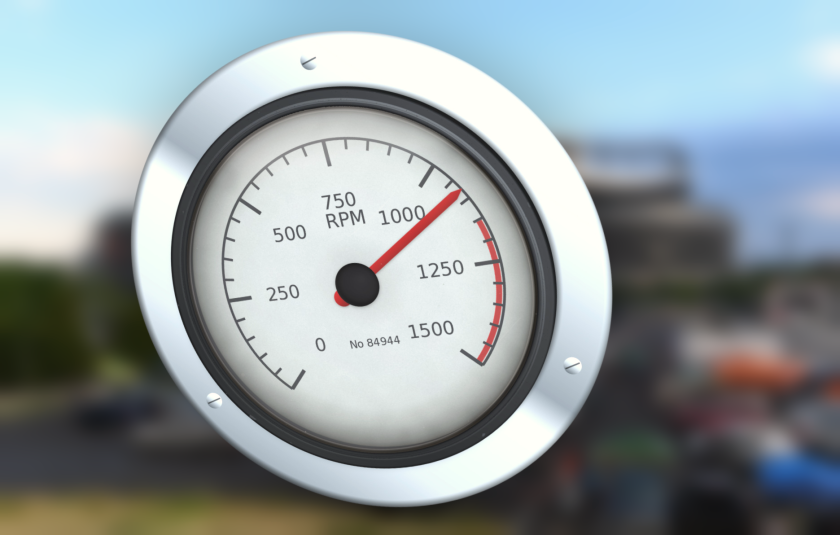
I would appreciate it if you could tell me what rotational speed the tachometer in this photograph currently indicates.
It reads 1075 rpm
